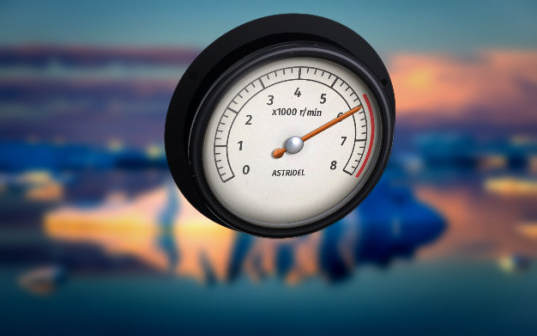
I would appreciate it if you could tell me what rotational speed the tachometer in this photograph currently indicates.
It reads 6000 rpm
